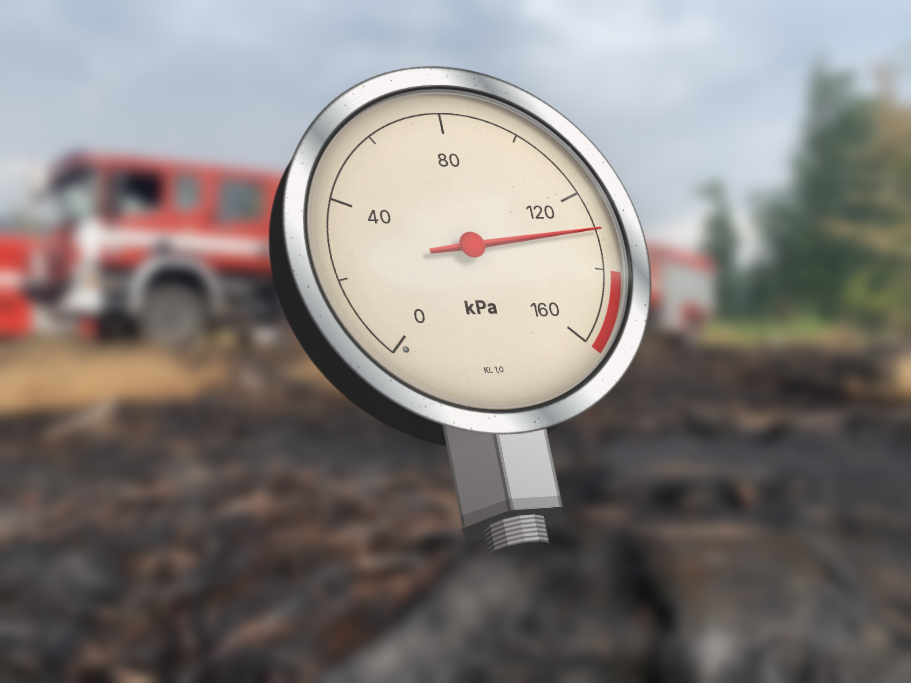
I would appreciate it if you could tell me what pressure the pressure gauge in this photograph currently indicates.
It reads 130 kPa
